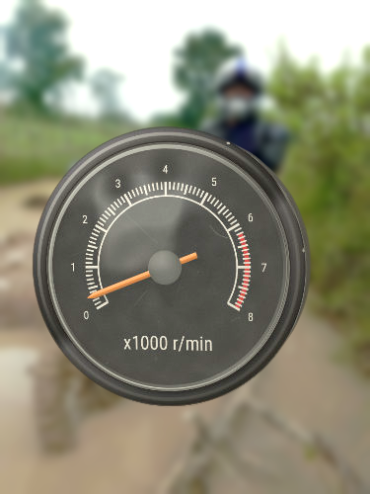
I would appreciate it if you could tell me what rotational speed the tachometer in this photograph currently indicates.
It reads 300 rpm
